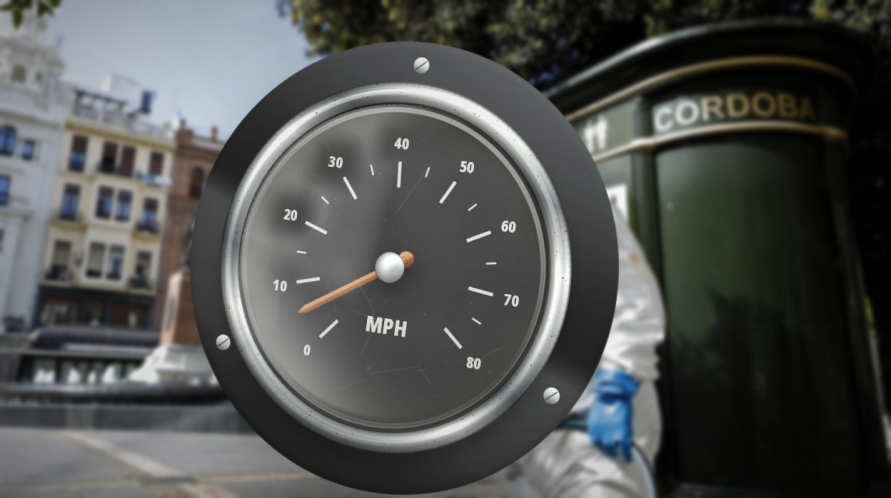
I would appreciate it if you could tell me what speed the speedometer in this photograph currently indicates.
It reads 5 mph
